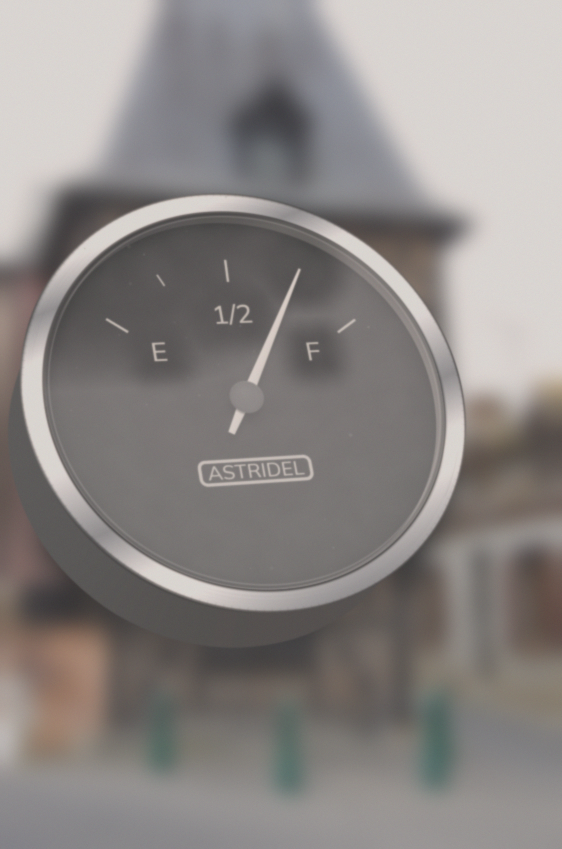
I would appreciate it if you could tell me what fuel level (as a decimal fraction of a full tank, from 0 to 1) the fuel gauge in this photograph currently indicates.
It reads 0.75
